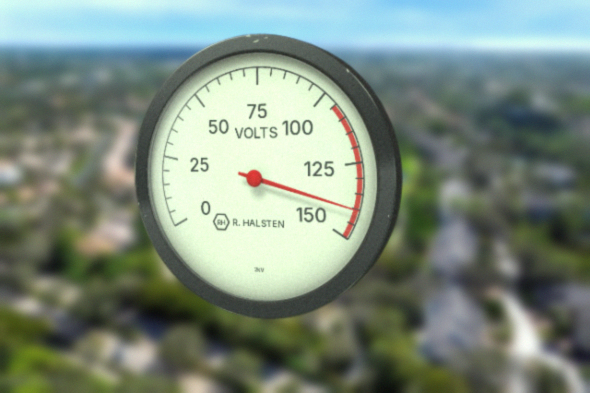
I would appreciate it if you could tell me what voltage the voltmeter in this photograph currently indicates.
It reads 140 V
